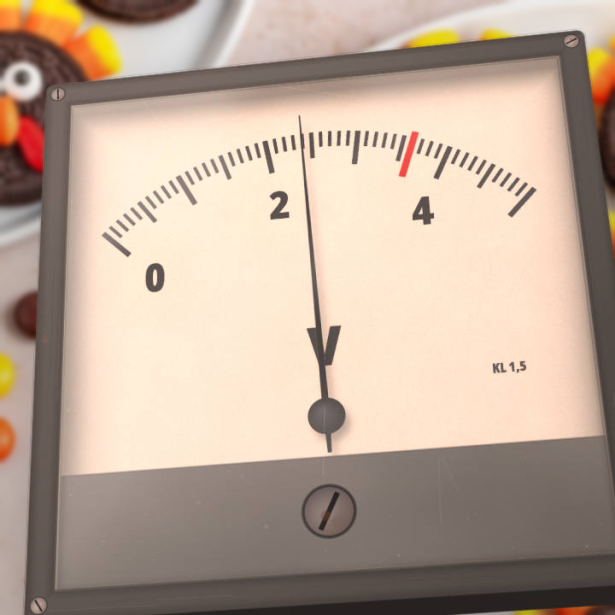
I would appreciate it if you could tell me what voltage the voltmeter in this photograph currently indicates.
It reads 2.4 V
